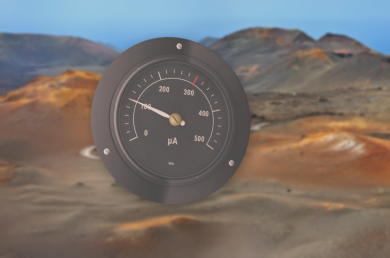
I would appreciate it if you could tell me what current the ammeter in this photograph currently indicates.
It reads 100 µA
